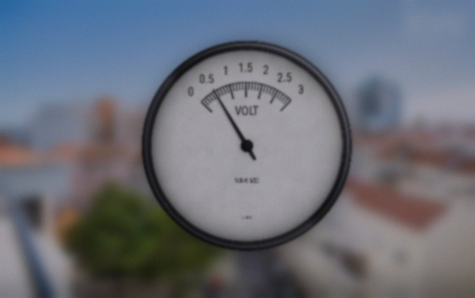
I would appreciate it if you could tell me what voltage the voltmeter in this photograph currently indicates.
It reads 0.5 V
